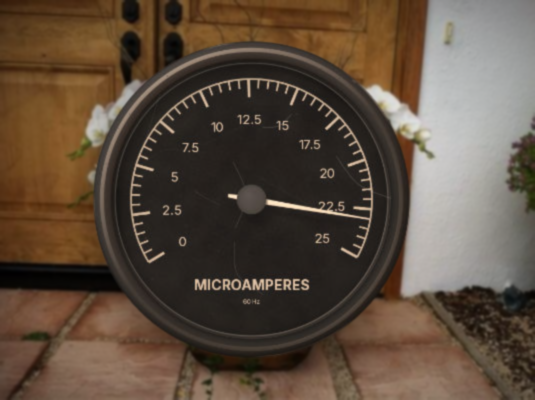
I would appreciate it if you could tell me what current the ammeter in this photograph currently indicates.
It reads 23 µA
